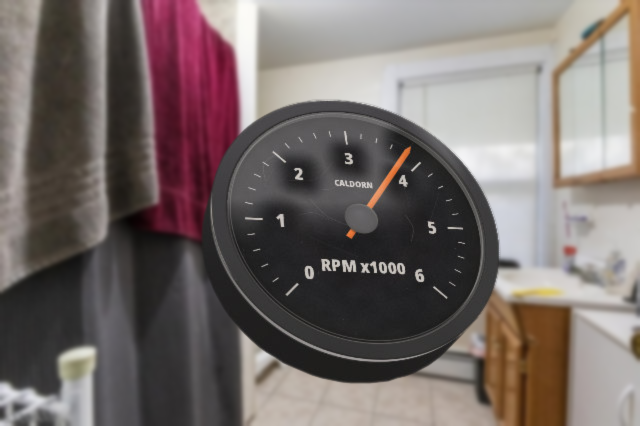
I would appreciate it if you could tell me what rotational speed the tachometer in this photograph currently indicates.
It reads 3800 rpm
